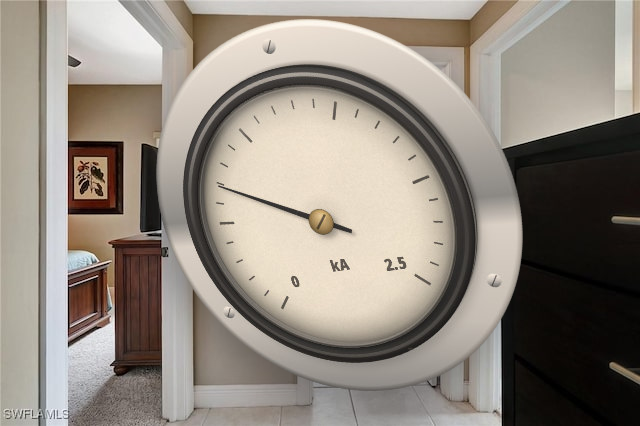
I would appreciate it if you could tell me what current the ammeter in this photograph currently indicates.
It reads 0.7 kA
